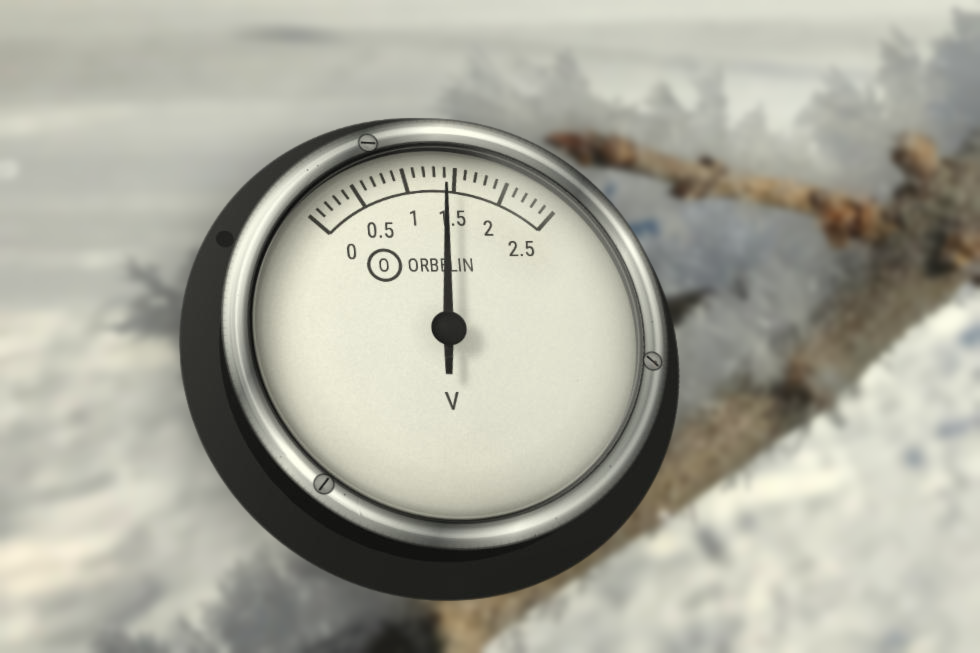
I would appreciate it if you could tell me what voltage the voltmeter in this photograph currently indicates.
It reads 1.4 V
